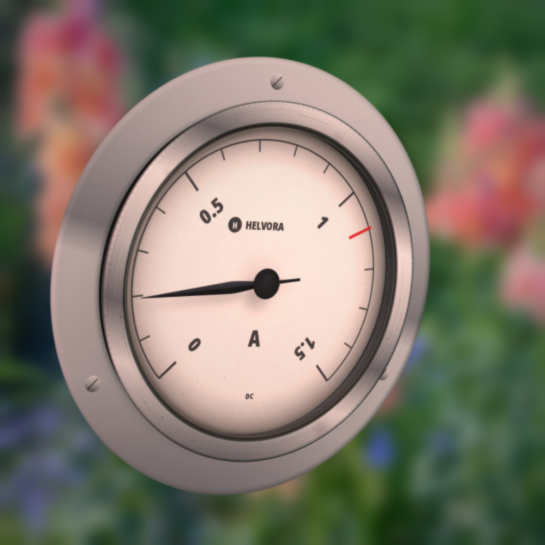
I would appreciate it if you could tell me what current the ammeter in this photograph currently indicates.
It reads 0.2 A
